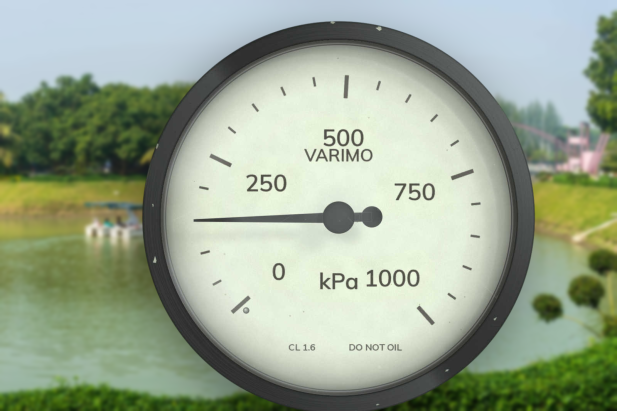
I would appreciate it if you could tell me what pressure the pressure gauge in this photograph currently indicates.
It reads 150 kPa
